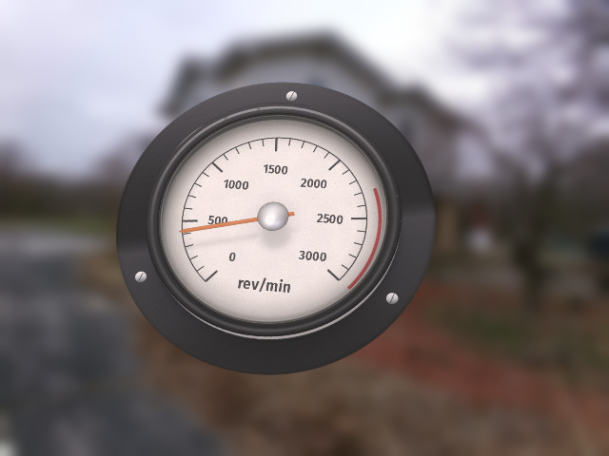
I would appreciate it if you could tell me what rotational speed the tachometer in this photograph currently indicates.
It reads 400 rpm
